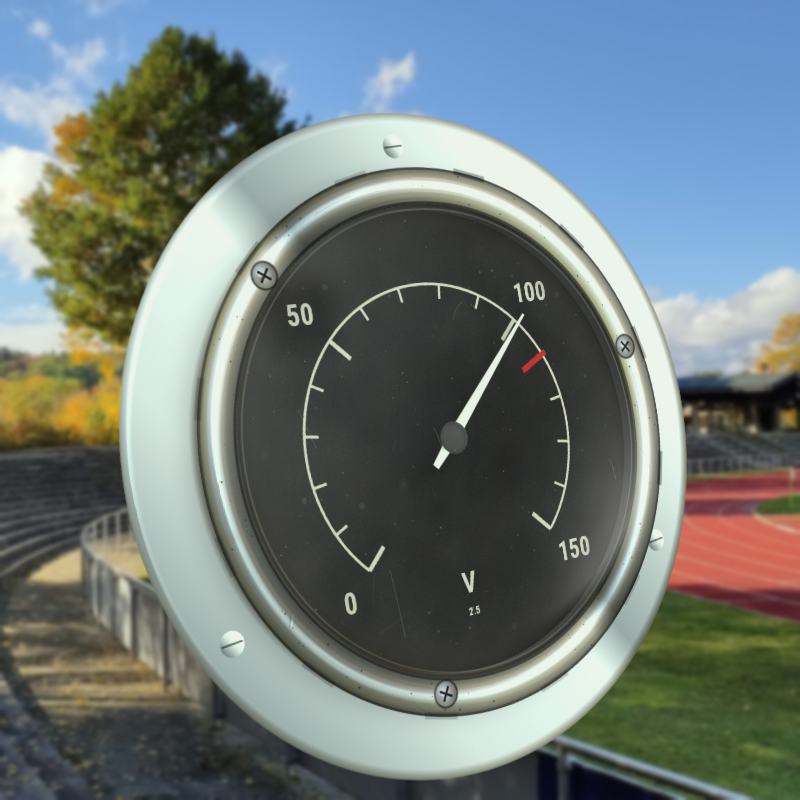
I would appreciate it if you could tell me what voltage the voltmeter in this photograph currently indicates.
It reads 100 V
